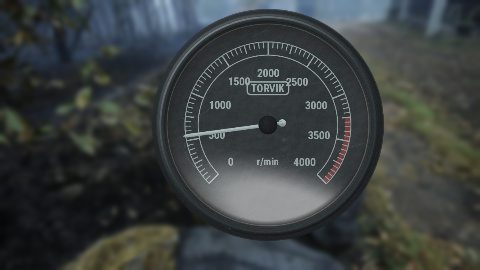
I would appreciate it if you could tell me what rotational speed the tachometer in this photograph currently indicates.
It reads 550 rpm
